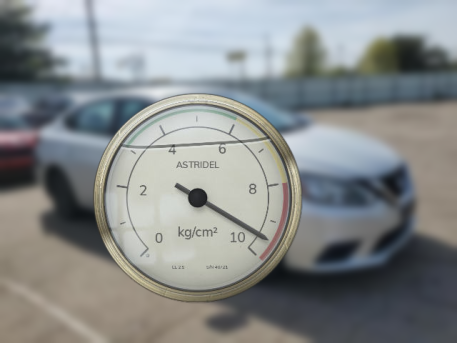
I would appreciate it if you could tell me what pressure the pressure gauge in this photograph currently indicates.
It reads 9.5 kg/cm²
